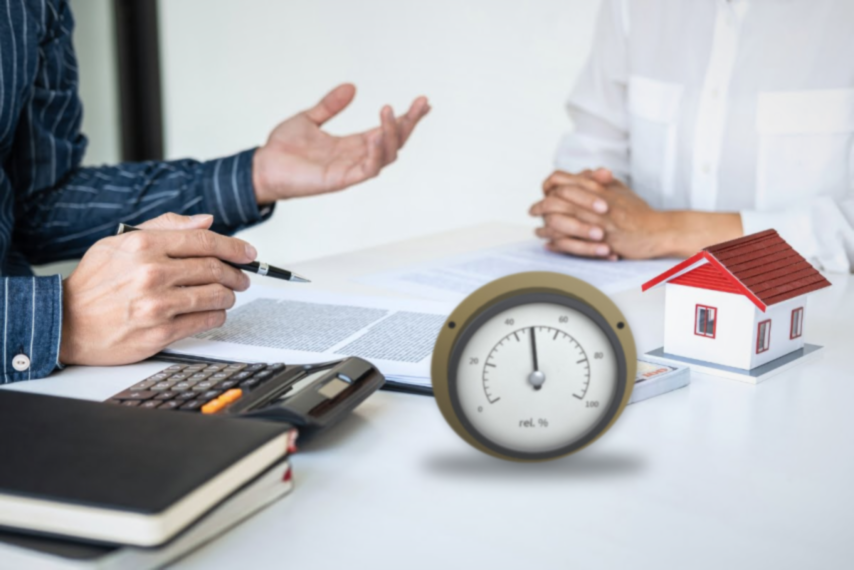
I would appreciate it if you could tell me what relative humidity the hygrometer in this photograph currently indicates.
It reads 48 %
